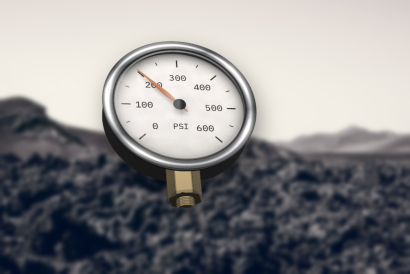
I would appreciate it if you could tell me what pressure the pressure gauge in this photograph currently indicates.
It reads 200 psi
